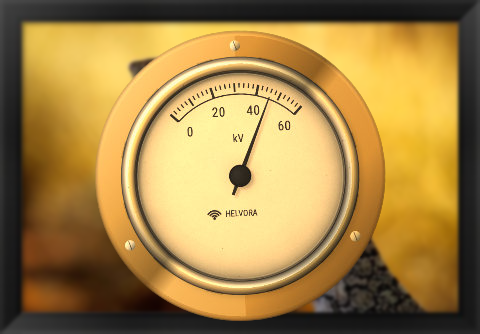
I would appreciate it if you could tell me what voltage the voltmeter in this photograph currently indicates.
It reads 46 kV
